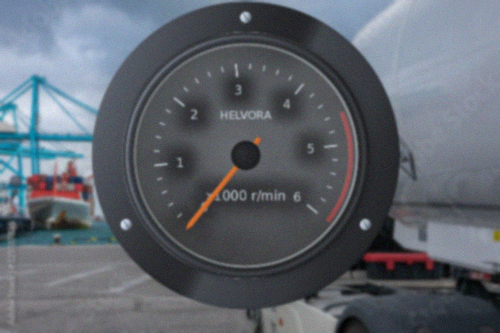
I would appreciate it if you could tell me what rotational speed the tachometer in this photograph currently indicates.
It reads 0 rpm
